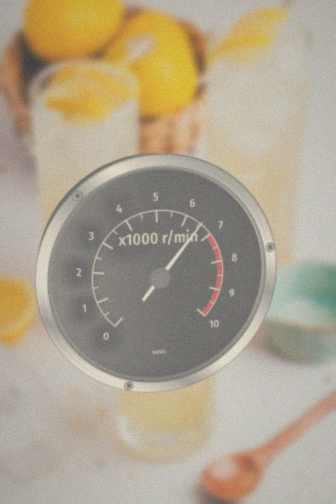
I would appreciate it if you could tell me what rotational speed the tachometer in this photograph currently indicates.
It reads 6500 rpm
